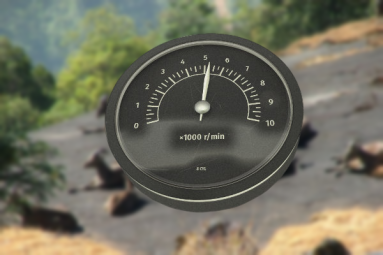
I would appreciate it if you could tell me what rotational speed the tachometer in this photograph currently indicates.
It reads 5250 rpm
